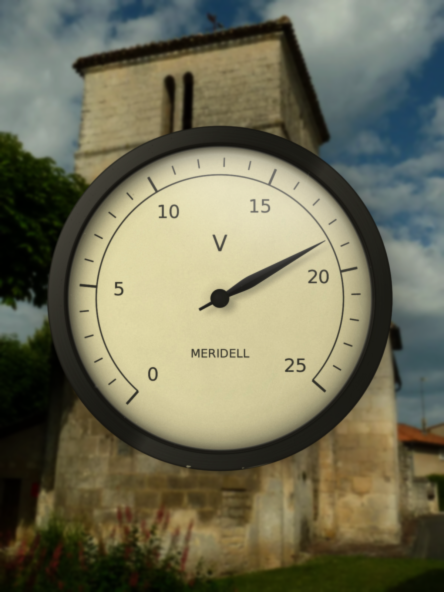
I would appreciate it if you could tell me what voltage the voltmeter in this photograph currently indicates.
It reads 18.5 V
